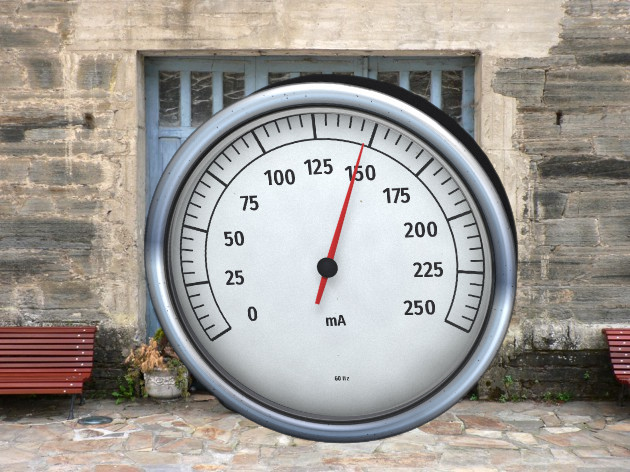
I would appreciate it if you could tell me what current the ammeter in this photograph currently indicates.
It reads 147.5 mA
